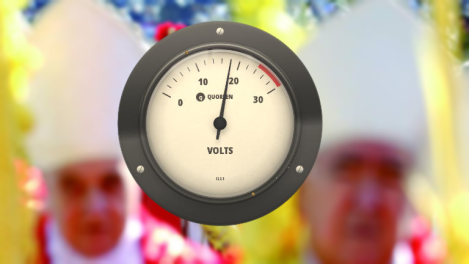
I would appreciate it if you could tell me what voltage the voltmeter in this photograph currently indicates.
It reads 18 V
